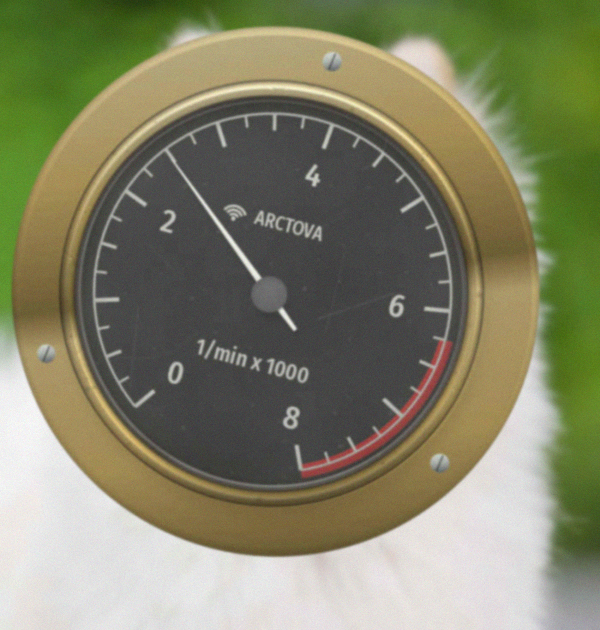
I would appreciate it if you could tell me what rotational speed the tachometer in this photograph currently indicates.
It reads 2500 rpm
